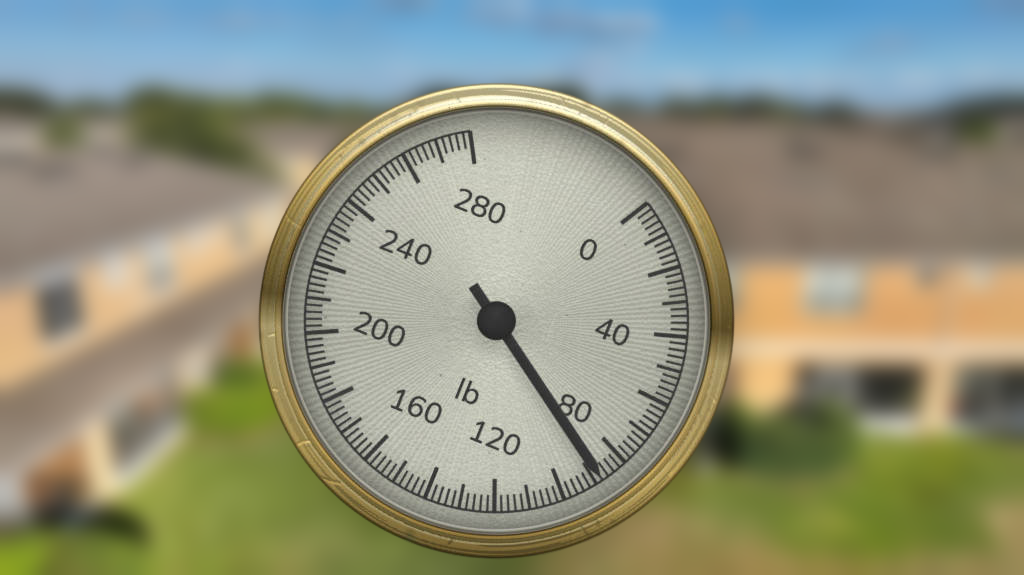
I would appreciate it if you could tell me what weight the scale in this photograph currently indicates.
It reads 88 lb
